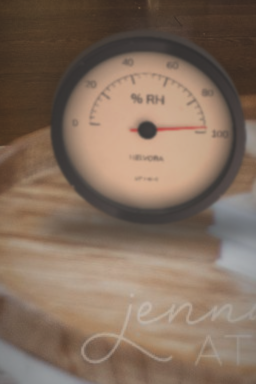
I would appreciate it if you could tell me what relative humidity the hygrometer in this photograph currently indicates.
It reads 96 %
